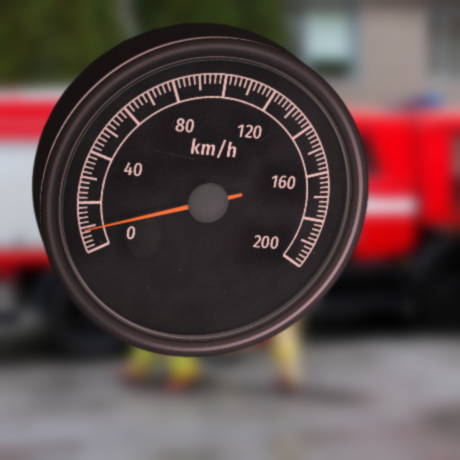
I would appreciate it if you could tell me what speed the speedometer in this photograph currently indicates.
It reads 10 km/h
